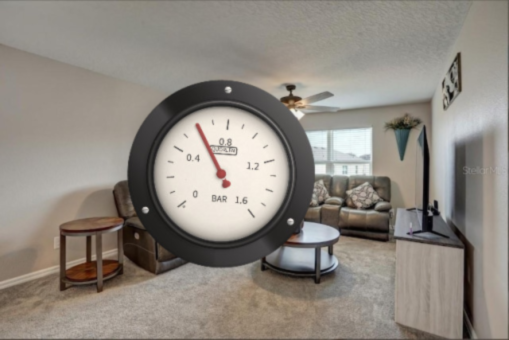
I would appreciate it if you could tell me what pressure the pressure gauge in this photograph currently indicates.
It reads 0.6 bar
